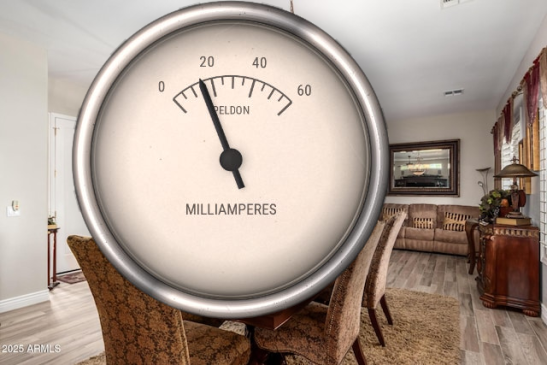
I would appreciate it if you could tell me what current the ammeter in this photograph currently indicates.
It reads 15 mA
